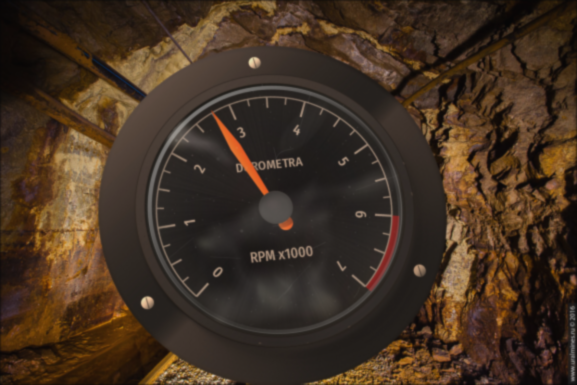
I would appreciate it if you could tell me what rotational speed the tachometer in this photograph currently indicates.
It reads 2750 rpm
